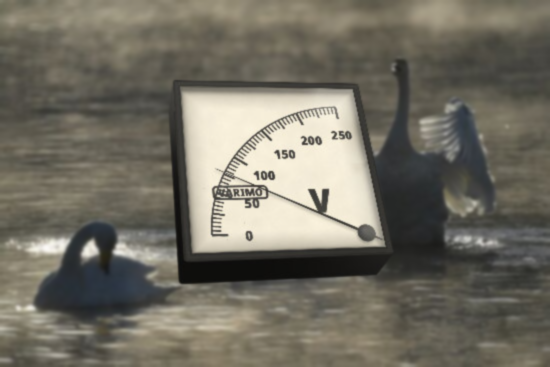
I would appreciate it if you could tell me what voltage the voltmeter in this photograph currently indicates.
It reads 75 V
